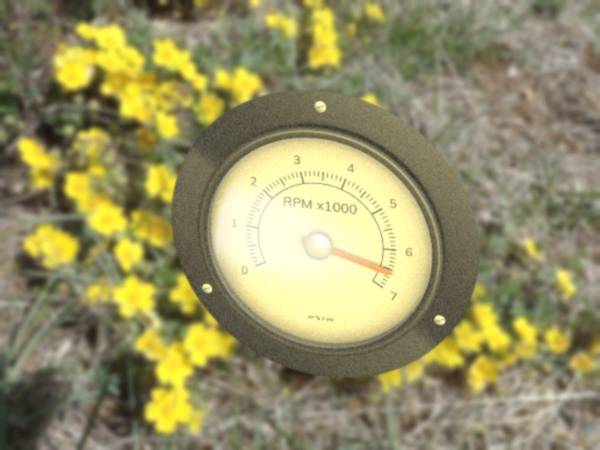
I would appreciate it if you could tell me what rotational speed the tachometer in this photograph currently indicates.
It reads 6500 rpm
